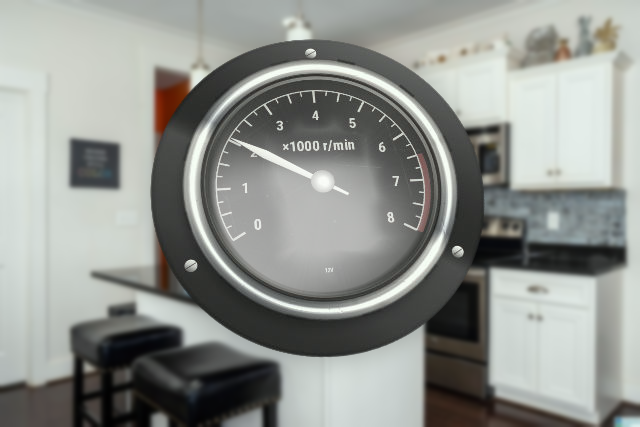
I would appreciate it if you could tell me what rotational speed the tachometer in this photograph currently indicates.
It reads 2000 rpm
